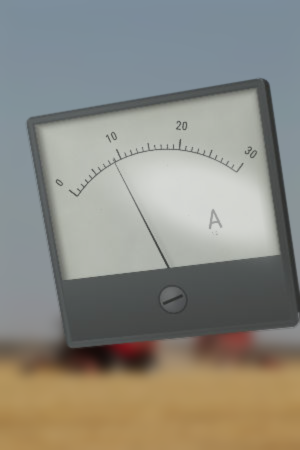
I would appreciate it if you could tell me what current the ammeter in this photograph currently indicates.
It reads 9 A
